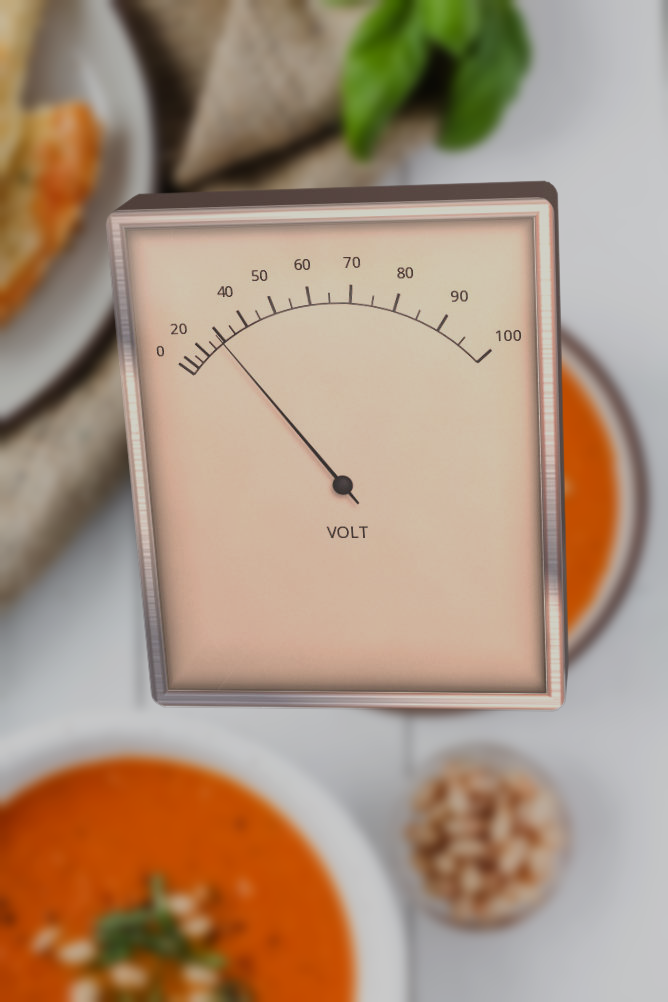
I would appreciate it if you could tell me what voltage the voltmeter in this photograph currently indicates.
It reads 30 V
